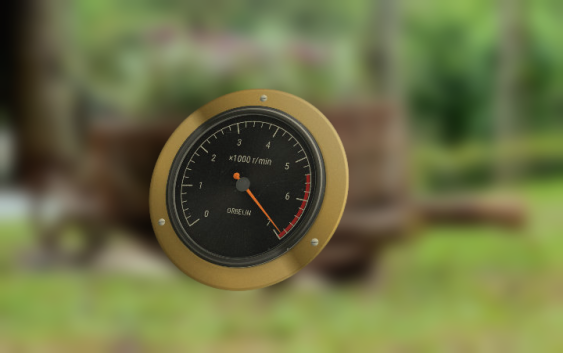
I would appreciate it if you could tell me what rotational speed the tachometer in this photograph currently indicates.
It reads 6900 rpm
